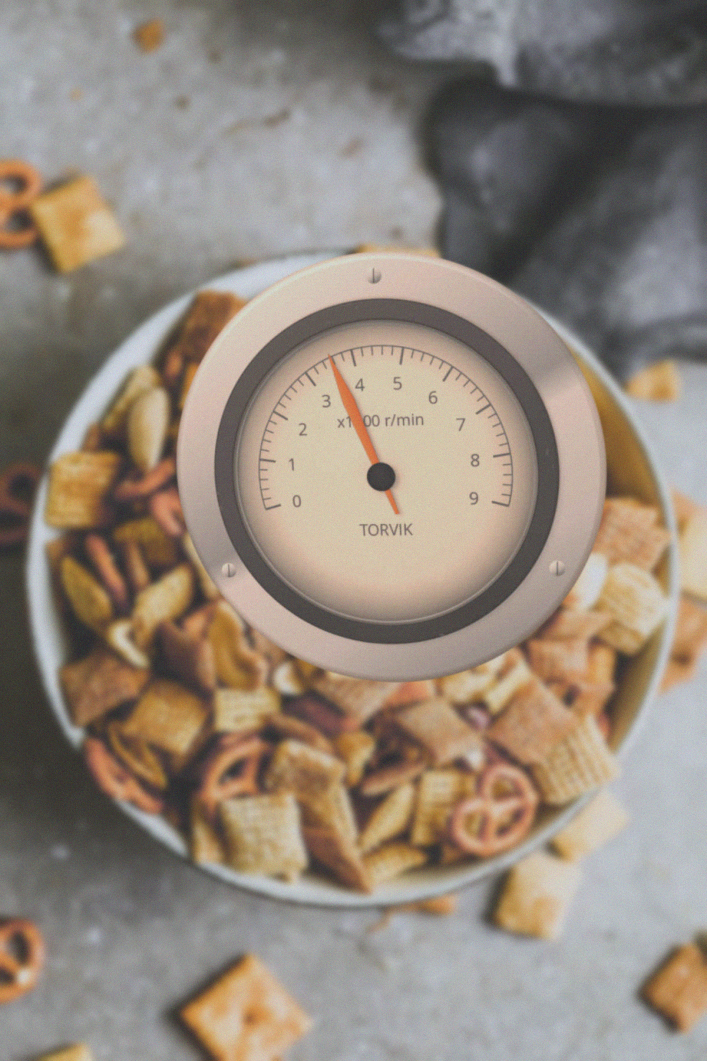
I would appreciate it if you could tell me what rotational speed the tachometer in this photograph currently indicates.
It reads 3600 rpm
